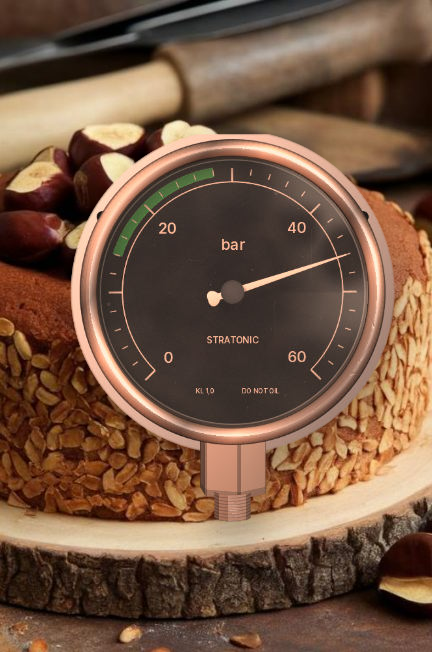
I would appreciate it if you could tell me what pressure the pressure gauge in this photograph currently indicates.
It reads 46 bar
